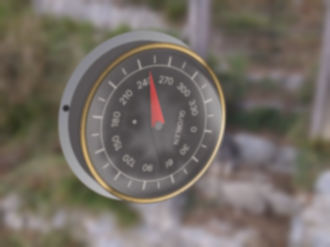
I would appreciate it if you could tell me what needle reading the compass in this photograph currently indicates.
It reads 247.5 °
